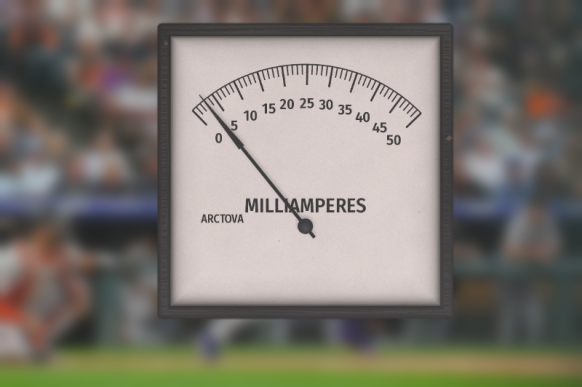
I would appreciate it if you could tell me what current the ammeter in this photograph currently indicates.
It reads 3 mA
